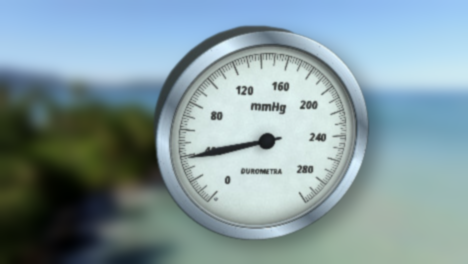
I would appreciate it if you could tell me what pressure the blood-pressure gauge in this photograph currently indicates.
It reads 40 mmHg
